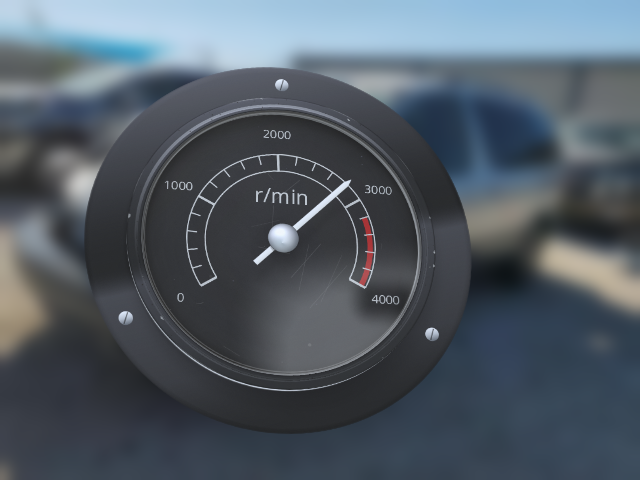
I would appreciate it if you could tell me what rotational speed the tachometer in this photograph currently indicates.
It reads 2800 rpm
